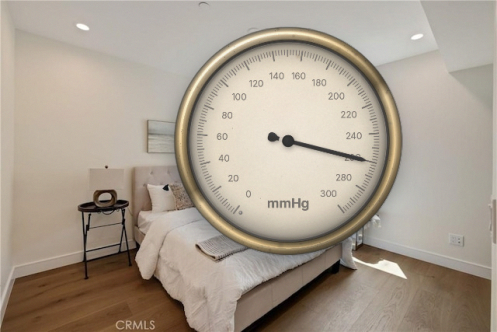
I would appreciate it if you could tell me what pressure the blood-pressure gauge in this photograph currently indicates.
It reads 260 mmHg
